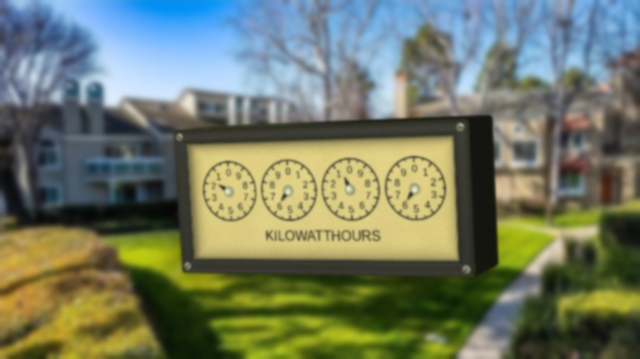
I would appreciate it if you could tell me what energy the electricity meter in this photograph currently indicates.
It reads 1606 kWh
